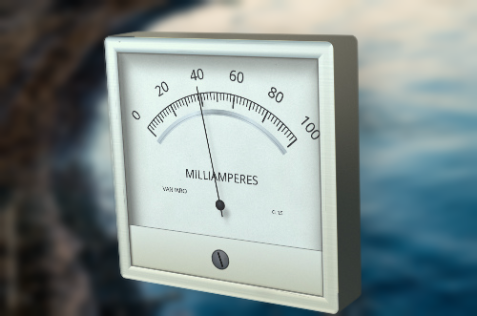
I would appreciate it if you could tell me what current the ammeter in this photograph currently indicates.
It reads 40 mA
